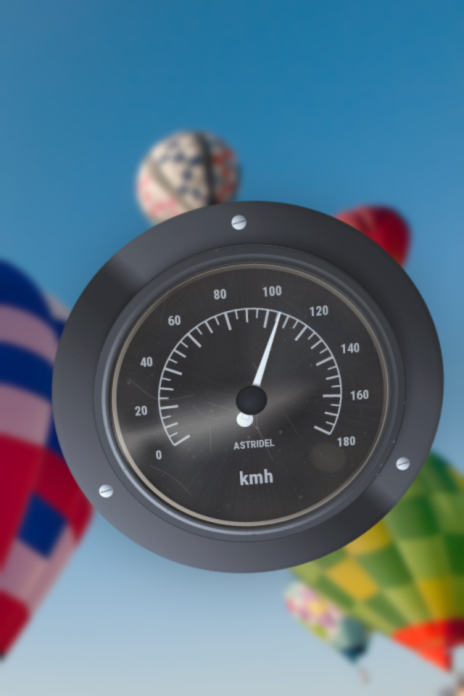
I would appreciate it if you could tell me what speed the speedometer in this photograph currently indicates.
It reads 105 km/h
